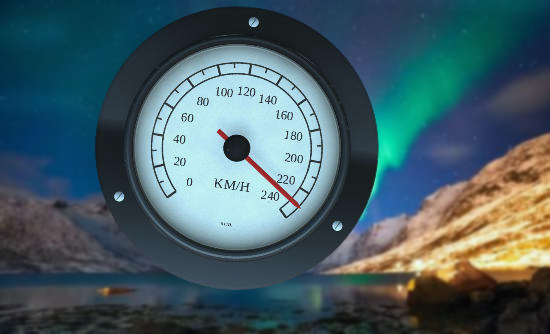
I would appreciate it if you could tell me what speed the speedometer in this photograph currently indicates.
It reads 230 km/h
